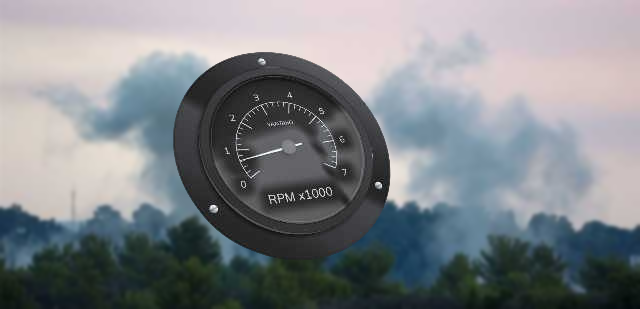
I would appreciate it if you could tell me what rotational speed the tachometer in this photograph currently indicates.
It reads 600 rpm
